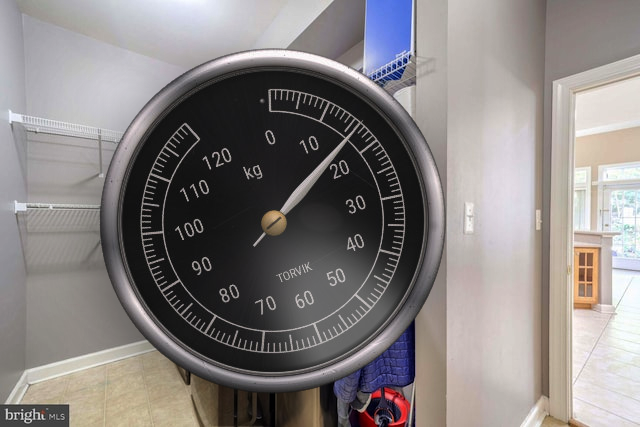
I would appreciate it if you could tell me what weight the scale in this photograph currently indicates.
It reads 16 kg
